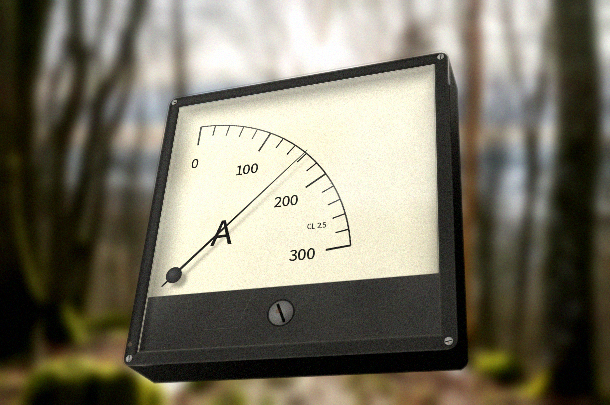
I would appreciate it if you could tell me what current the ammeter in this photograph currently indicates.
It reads 160 A
